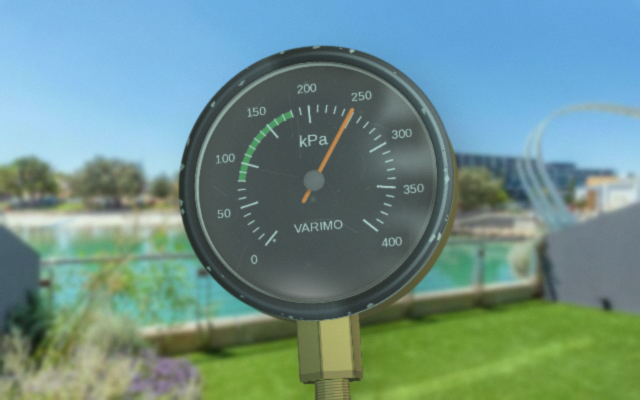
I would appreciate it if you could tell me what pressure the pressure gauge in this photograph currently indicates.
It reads 250 kPa
